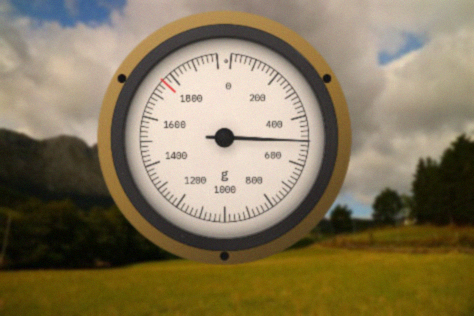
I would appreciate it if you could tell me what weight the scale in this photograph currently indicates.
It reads 500 g
